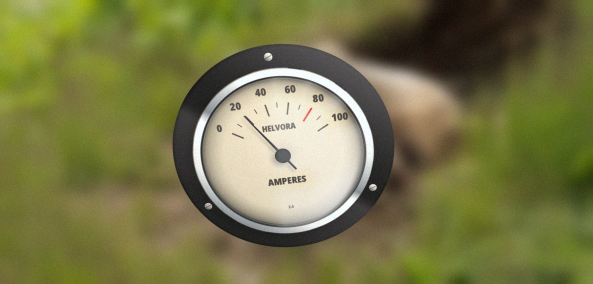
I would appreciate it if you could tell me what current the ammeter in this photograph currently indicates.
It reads 20 A
